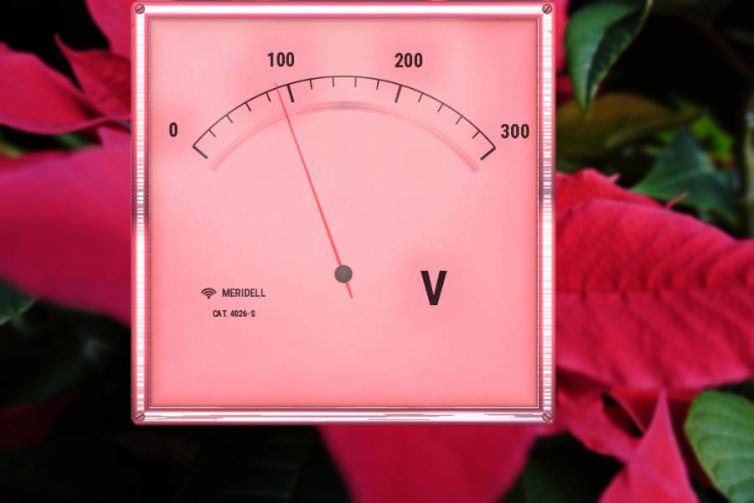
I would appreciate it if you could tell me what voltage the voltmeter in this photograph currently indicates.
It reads 90 V
